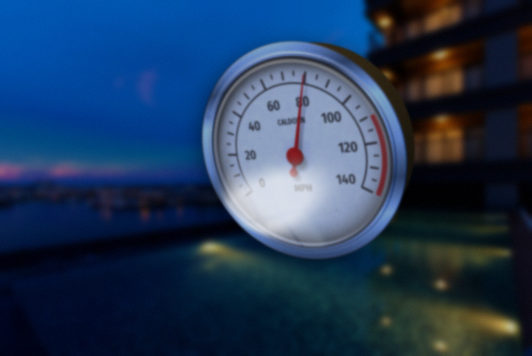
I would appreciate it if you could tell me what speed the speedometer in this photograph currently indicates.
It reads 80 mph
